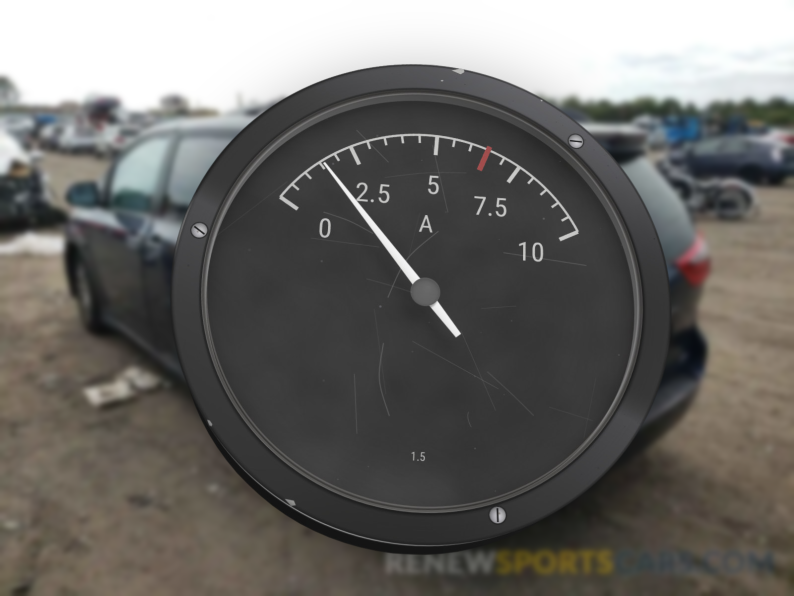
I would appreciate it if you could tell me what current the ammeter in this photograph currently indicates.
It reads 1.5 A
